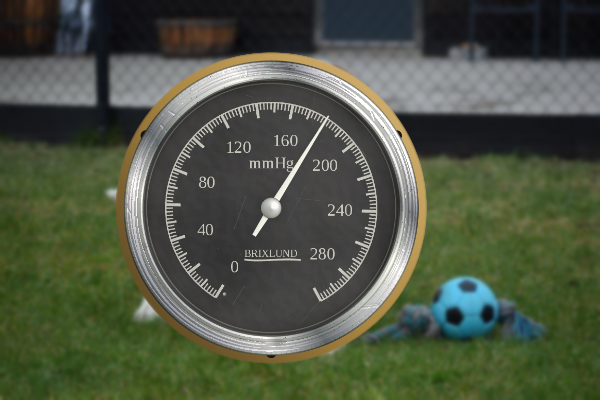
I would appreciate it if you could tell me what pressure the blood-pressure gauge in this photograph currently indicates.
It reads 180 mmHg
